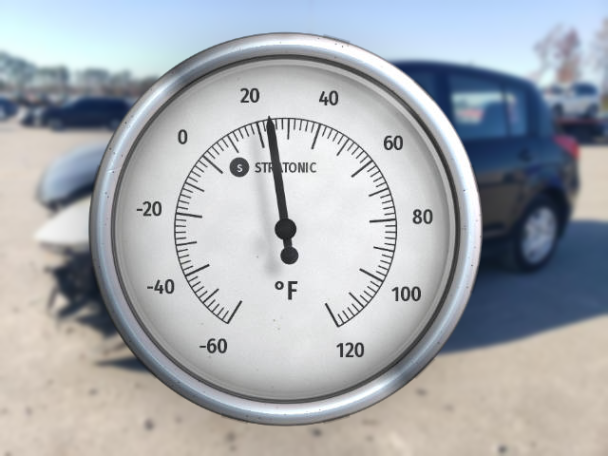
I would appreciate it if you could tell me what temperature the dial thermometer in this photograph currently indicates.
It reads 24 °F
